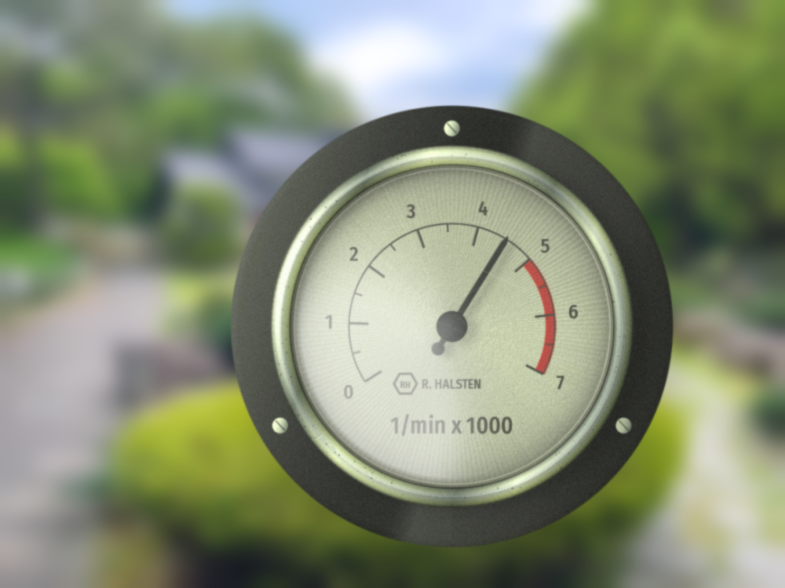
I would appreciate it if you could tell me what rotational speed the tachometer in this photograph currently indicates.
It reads 4500 rpm
